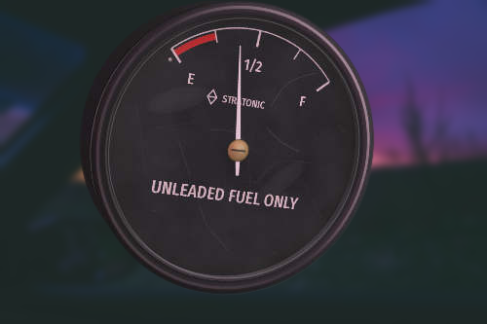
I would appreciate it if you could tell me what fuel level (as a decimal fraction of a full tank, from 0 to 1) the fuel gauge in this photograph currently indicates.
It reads 0.375
